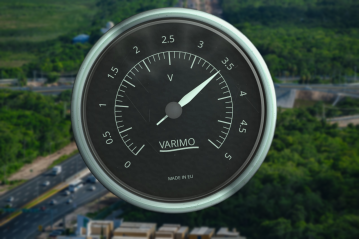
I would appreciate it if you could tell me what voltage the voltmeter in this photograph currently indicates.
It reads 3.5 V
